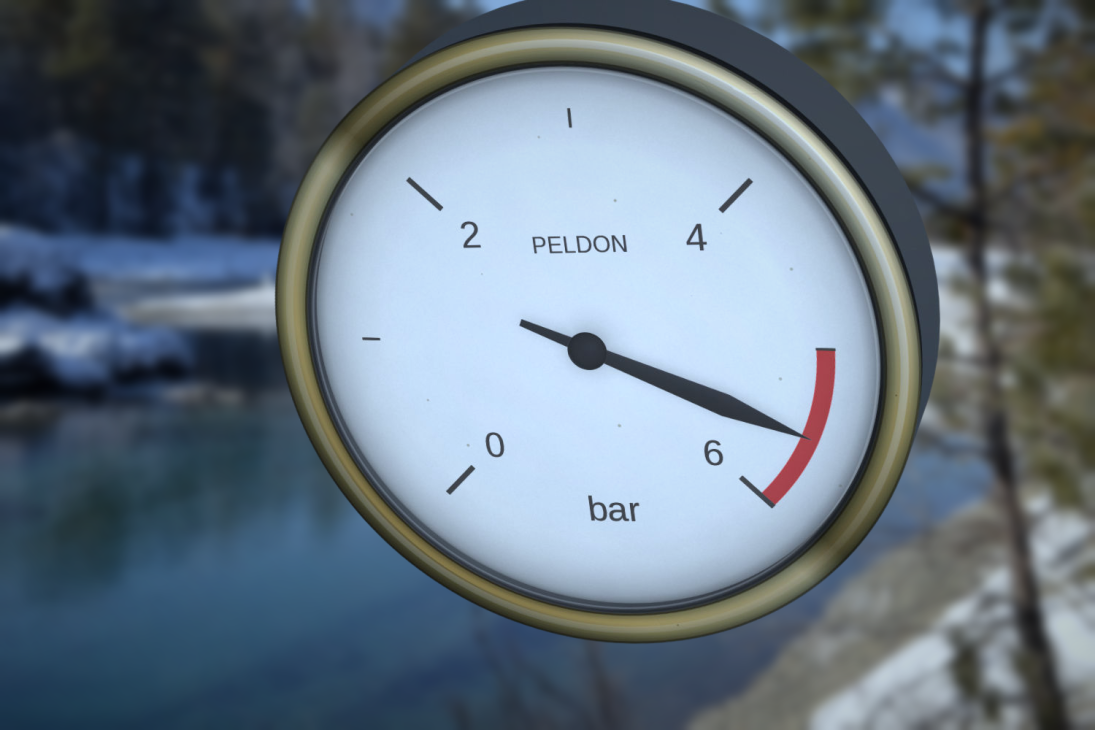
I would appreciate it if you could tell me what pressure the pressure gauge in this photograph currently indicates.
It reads 5.5 bar
